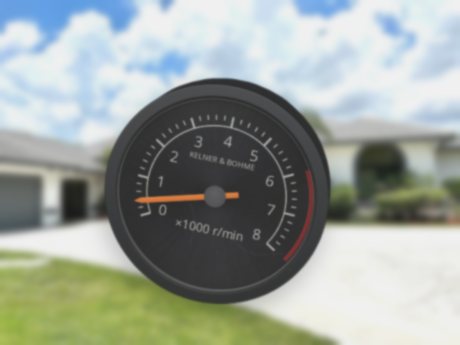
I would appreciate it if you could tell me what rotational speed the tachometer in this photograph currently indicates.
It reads 400 rpm
